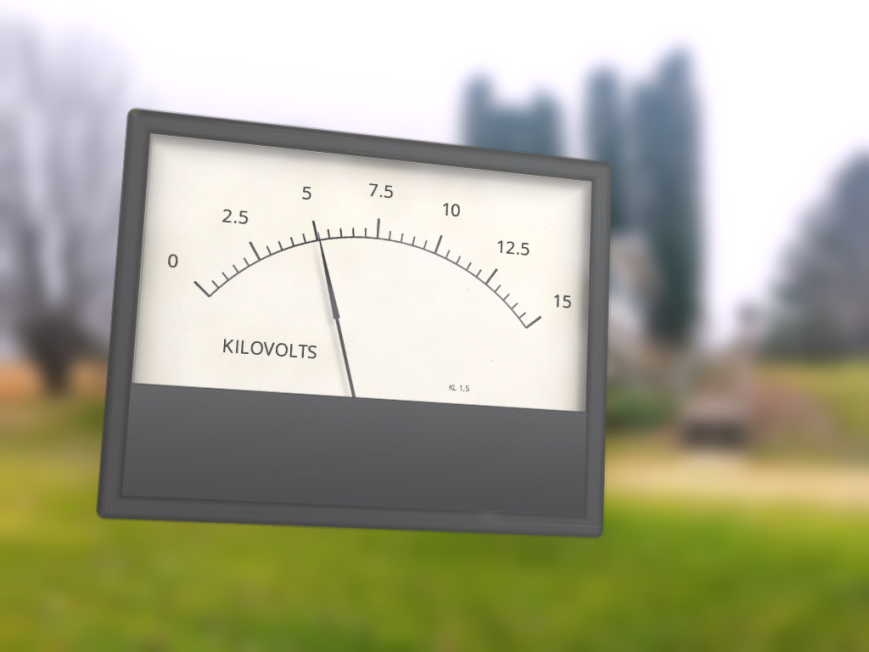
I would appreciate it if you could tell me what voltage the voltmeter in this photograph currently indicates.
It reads 5 kV
